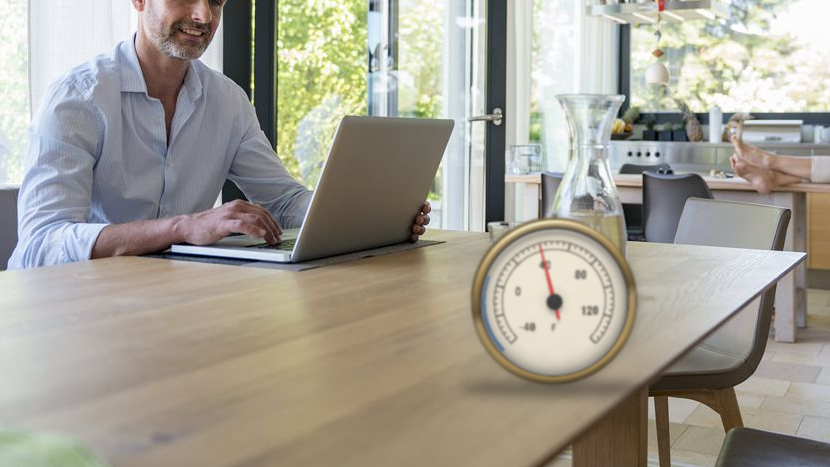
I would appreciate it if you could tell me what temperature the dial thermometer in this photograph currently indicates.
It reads 40 °F
